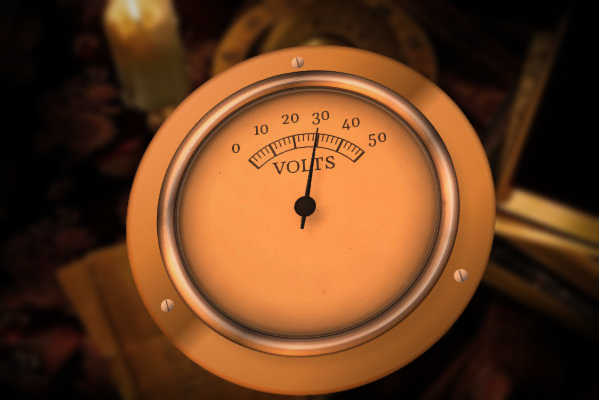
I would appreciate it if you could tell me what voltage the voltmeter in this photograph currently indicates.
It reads 30 V
